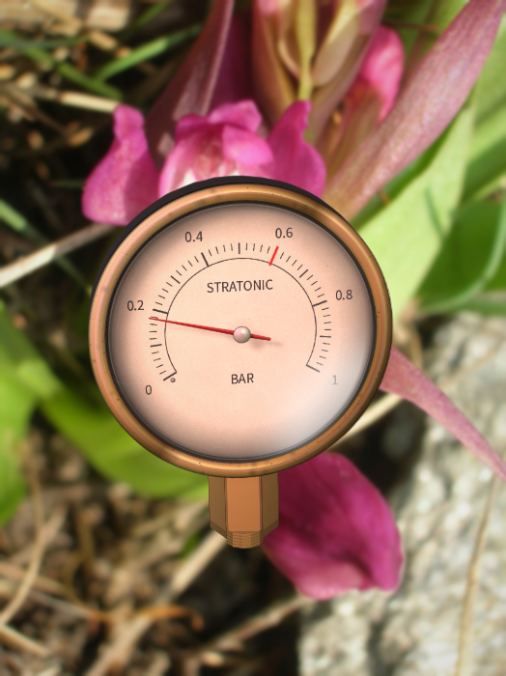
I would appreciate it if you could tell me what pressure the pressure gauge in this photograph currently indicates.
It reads 0.18 bar
